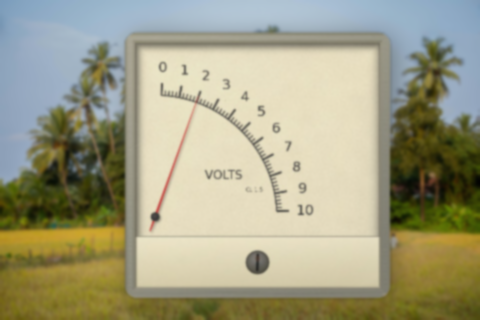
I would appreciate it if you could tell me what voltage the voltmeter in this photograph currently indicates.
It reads 2 V
